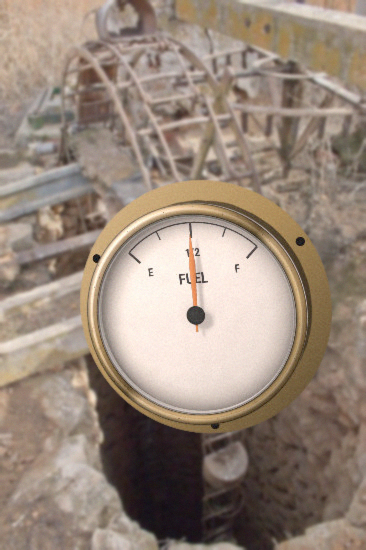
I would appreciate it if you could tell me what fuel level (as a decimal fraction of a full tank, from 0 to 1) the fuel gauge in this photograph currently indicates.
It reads 0.5
